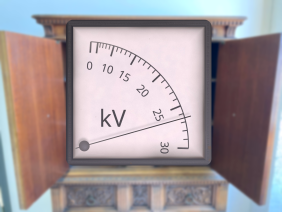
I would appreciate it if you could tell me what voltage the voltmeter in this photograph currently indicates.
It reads 26.5 kV
